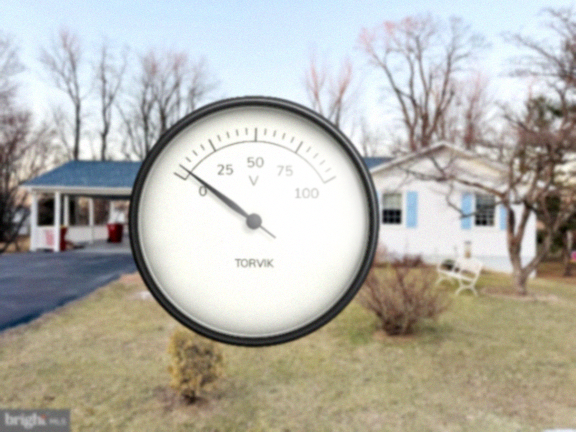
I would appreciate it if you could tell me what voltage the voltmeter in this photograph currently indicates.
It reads 5 V
